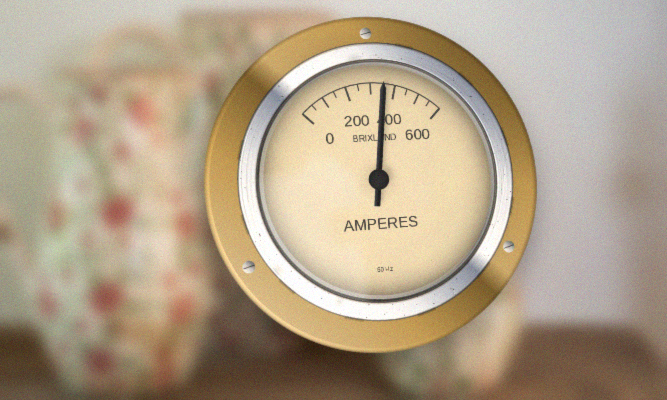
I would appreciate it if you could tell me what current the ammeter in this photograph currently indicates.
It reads 350 A
